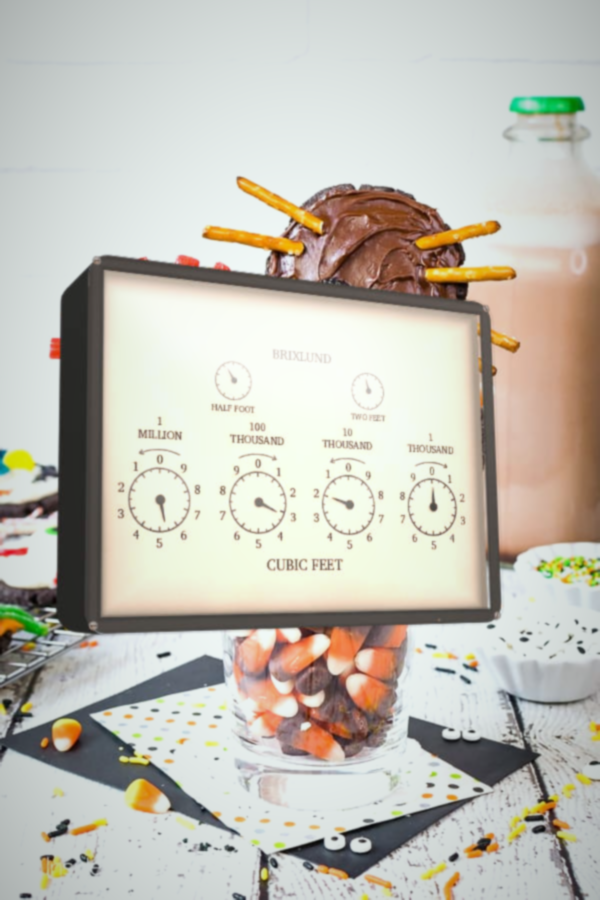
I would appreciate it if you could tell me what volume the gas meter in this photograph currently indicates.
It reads 532000 ft³
